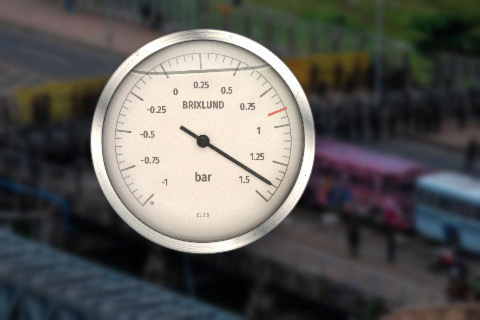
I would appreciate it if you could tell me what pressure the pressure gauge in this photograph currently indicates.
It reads 1.4 bar
